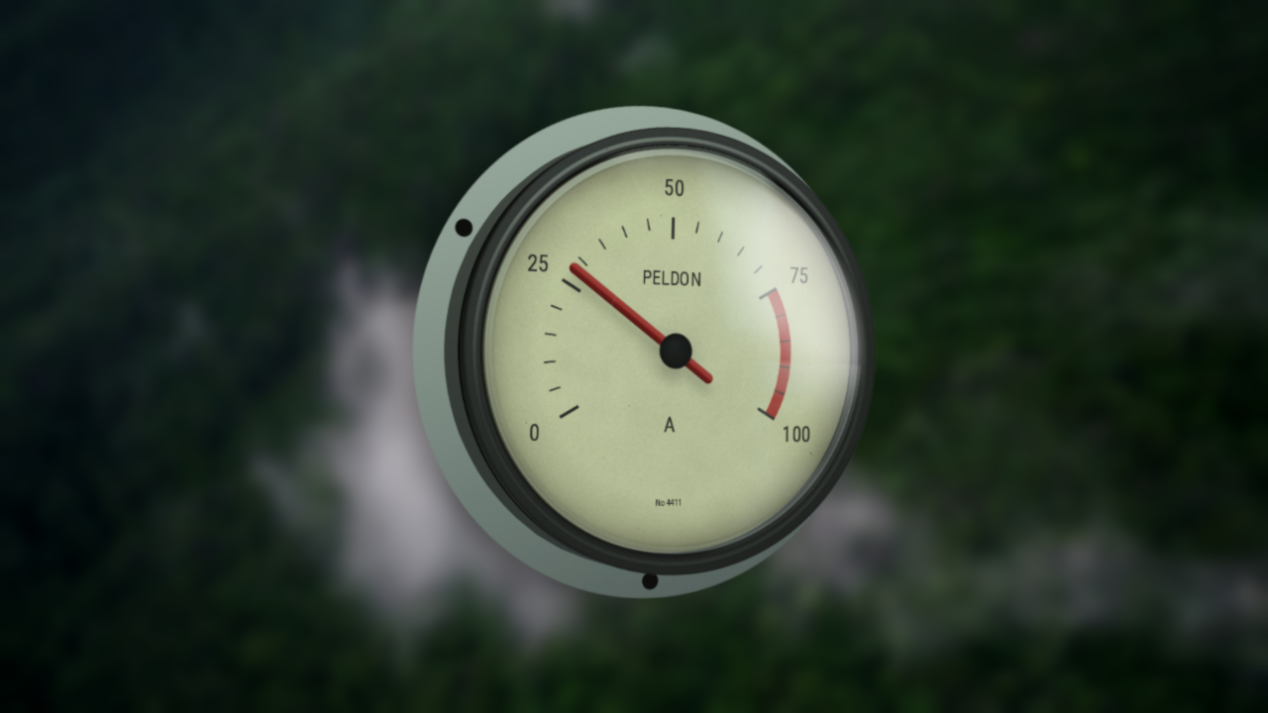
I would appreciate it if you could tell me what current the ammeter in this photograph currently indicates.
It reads 27.5 A
